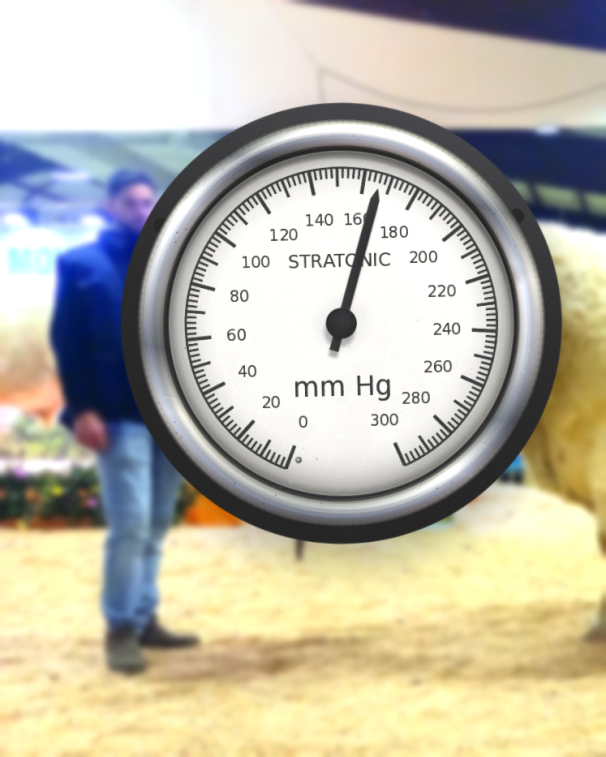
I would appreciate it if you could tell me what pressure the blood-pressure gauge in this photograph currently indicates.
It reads 166 mmHg
